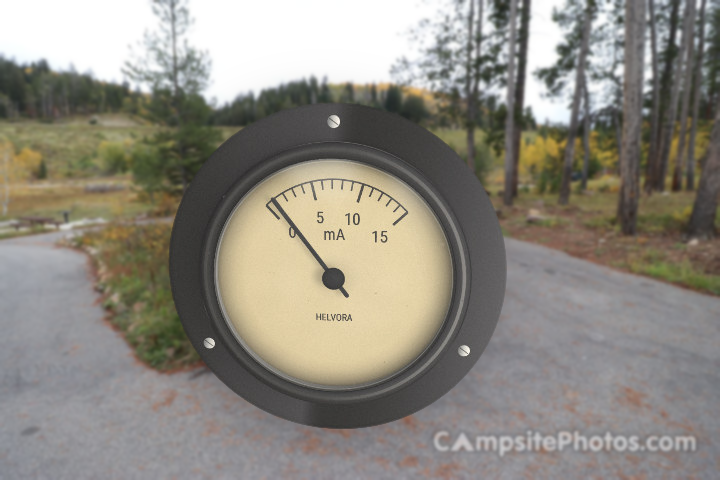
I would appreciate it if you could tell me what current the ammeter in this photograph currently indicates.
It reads 1 mA
